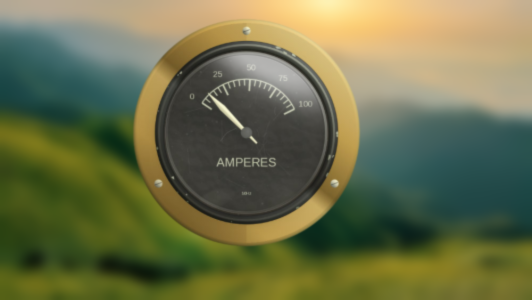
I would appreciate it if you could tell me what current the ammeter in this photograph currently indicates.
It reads 10 A
